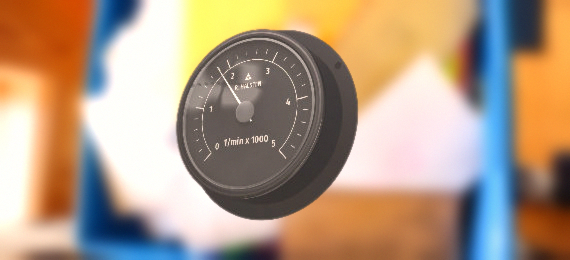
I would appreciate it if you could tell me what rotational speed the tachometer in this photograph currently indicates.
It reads 1800 rpm
